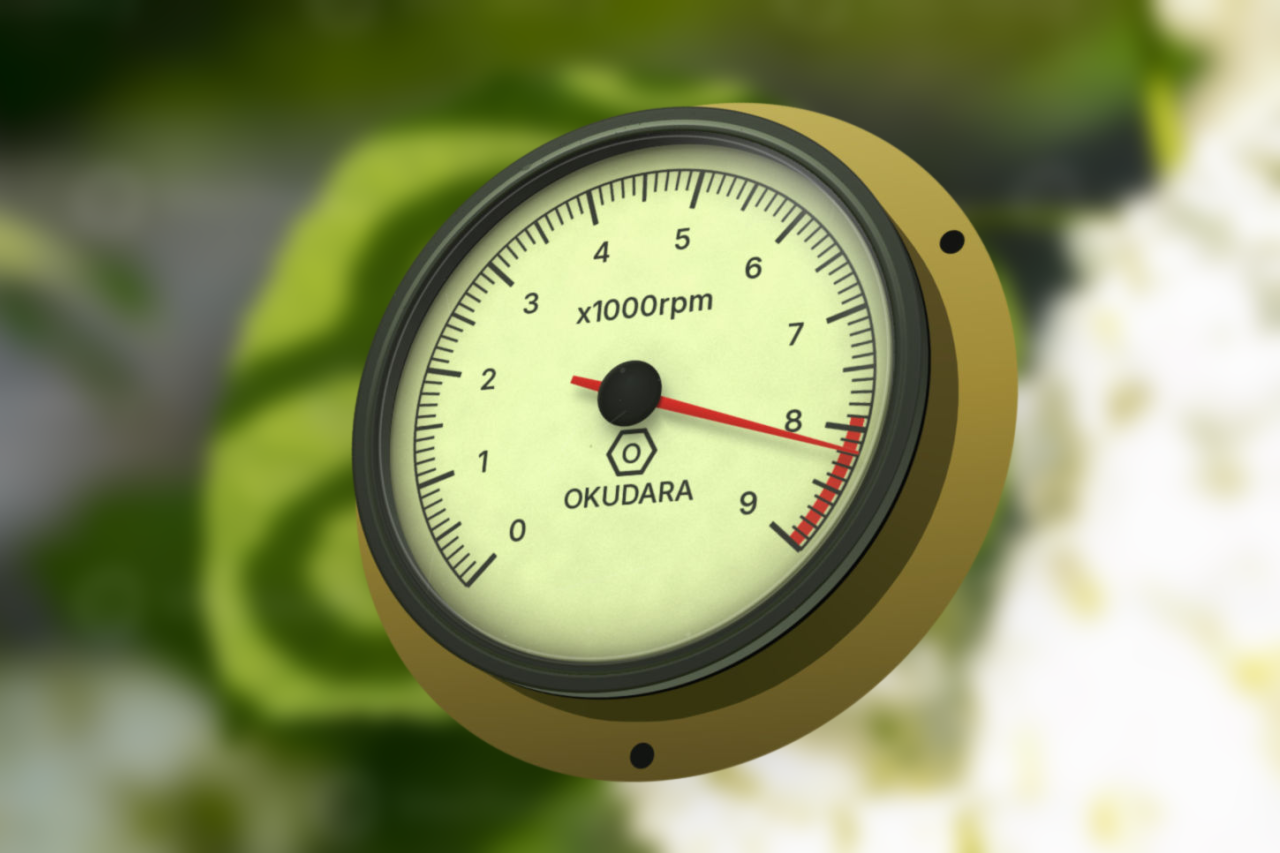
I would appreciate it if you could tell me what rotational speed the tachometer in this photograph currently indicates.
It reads 8200 rpm
